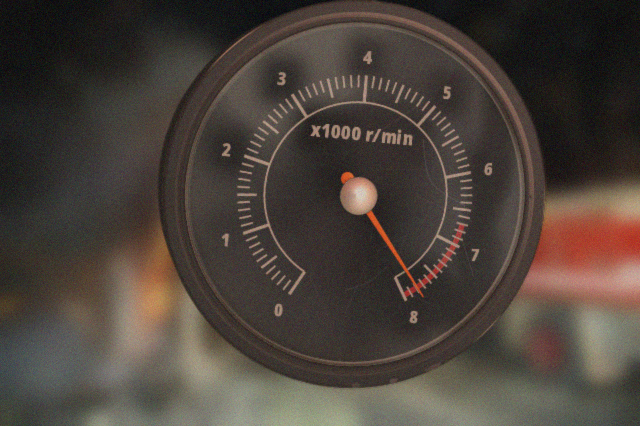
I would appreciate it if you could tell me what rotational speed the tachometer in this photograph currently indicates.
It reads 7800 rpm
